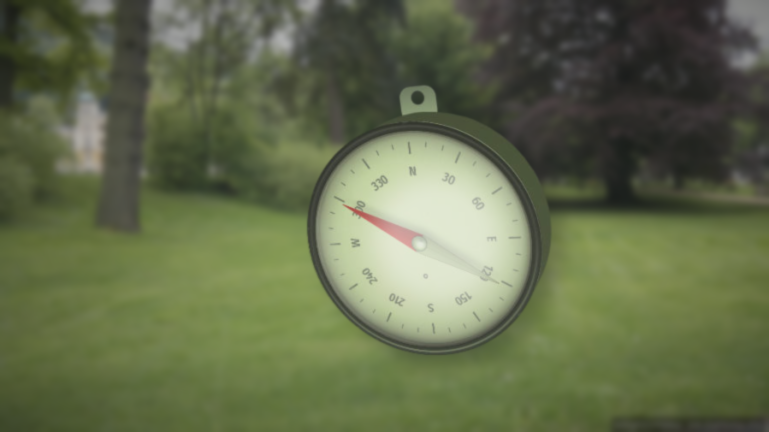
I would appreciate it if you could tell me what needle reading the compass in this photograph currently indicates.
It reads 300 °
